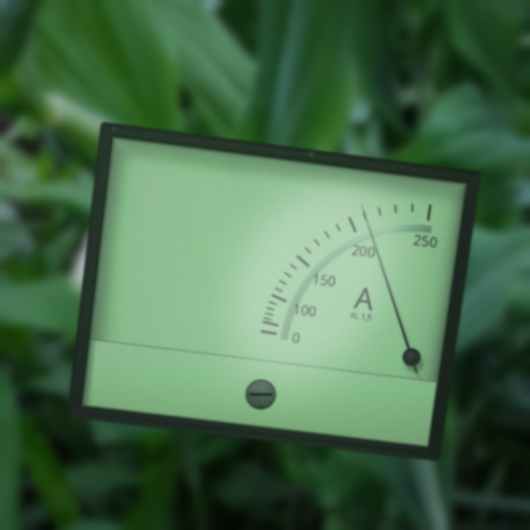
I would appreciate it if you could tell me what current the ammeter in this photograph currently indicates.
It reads 210 A
